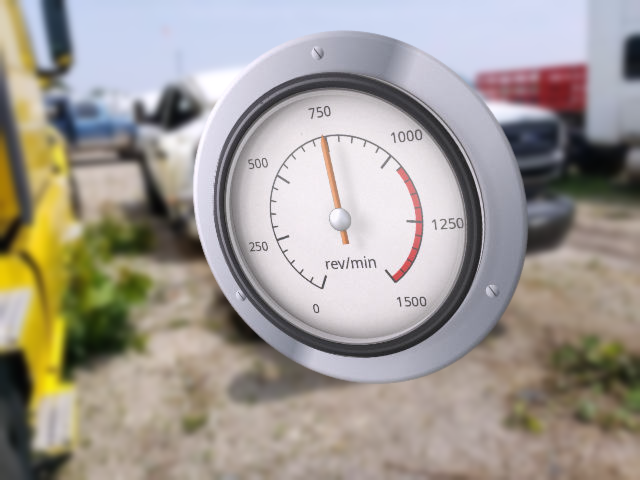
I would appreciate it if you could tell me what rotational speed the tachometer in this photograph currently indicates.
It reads 750 rpm
